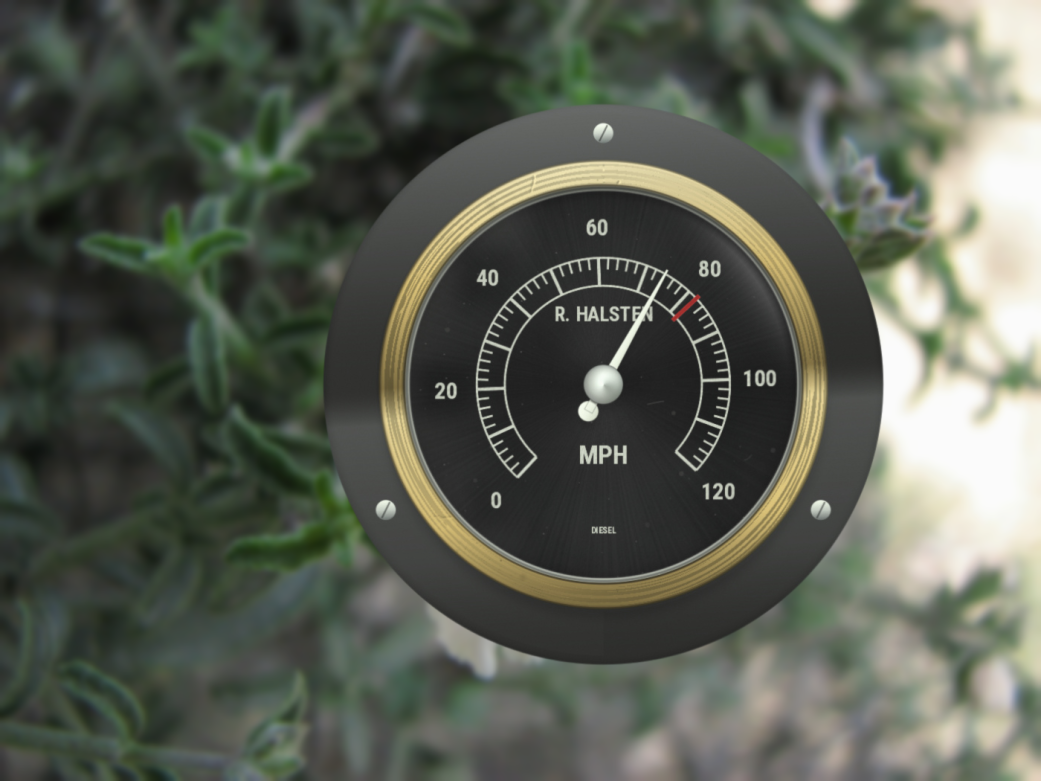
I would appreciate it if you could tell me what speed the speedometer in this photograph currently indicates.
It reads 74 mph
